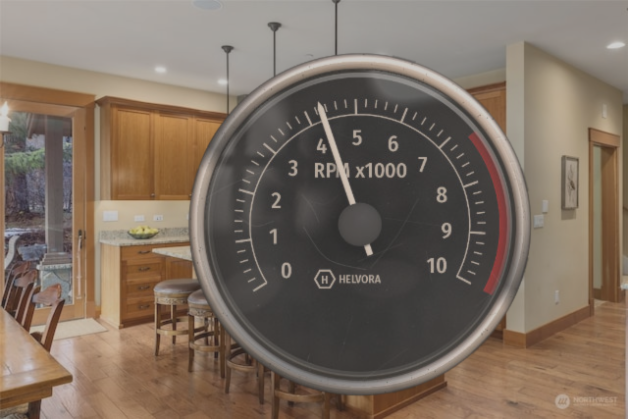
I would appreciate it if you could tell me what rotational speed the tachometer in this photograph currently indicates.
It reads 4300 rpm
